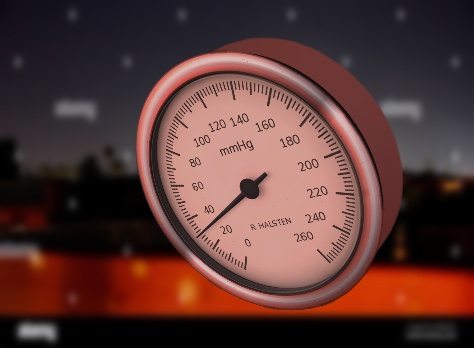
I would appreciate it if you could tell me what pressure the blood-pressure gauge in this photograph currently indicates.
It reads 30 mmHg
